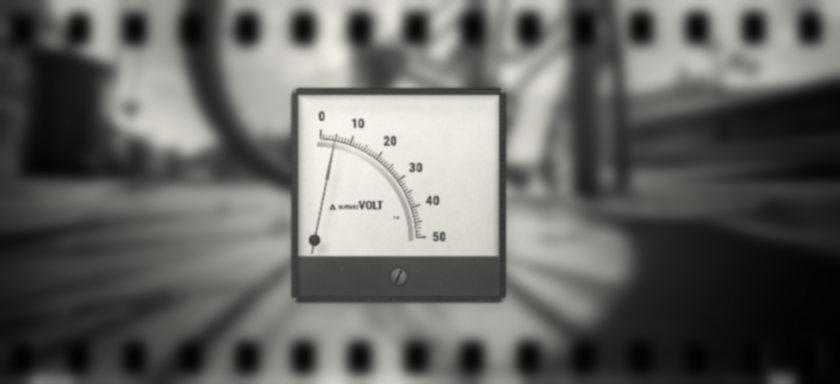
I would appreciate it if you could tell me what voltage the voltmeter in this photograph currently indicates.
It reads 5 V
